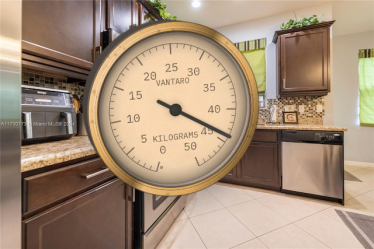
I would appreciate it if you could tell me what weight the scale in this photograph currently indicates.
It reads 44 kg
